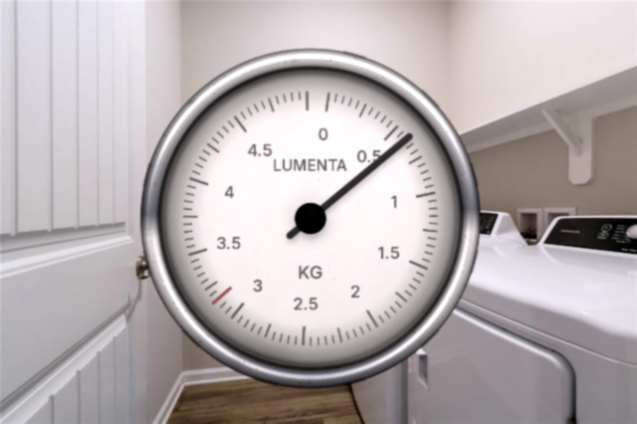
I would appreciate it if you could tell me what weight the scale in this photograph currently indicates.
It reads 0.6 kg
